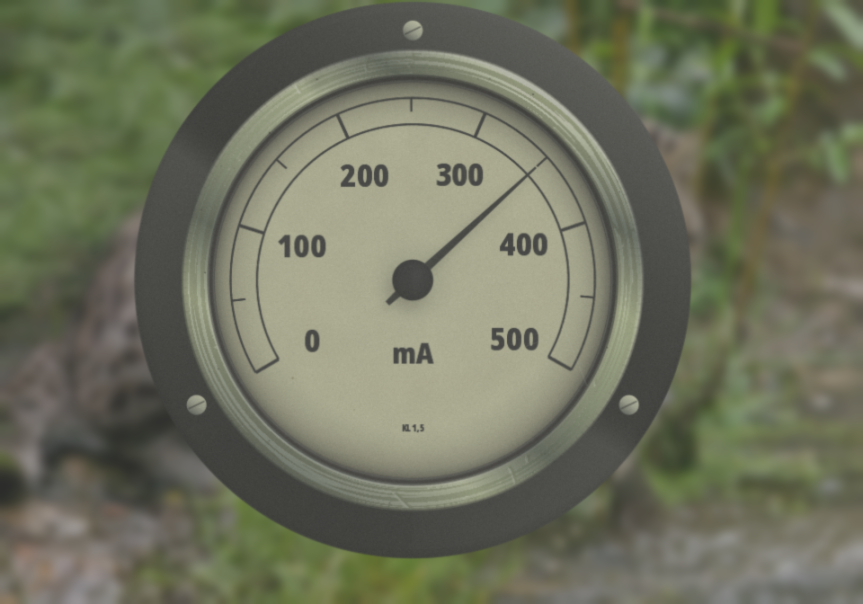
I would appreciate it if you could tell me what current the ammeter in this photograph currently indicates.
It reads 350 mA
